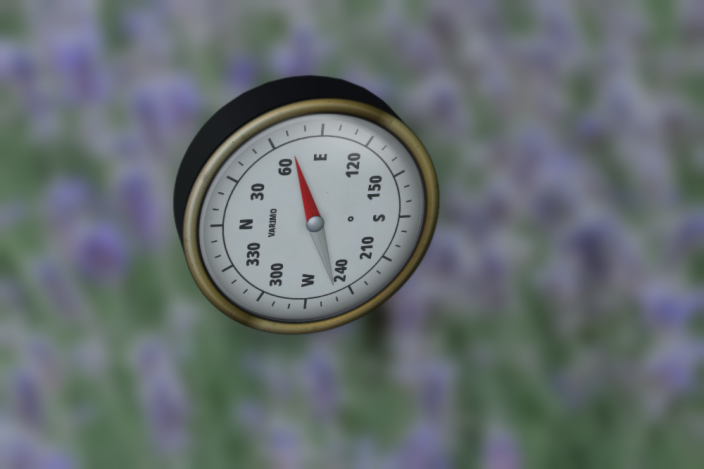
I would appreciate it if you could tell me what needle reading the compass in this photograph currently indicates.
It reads 70 °
